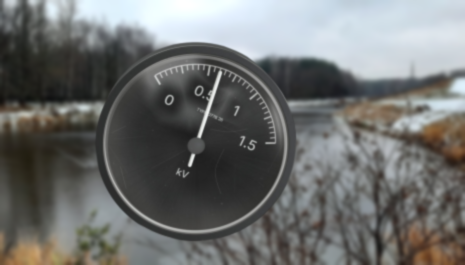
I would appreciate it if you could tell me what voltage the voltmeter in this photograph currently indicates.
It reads 0.6 kV
